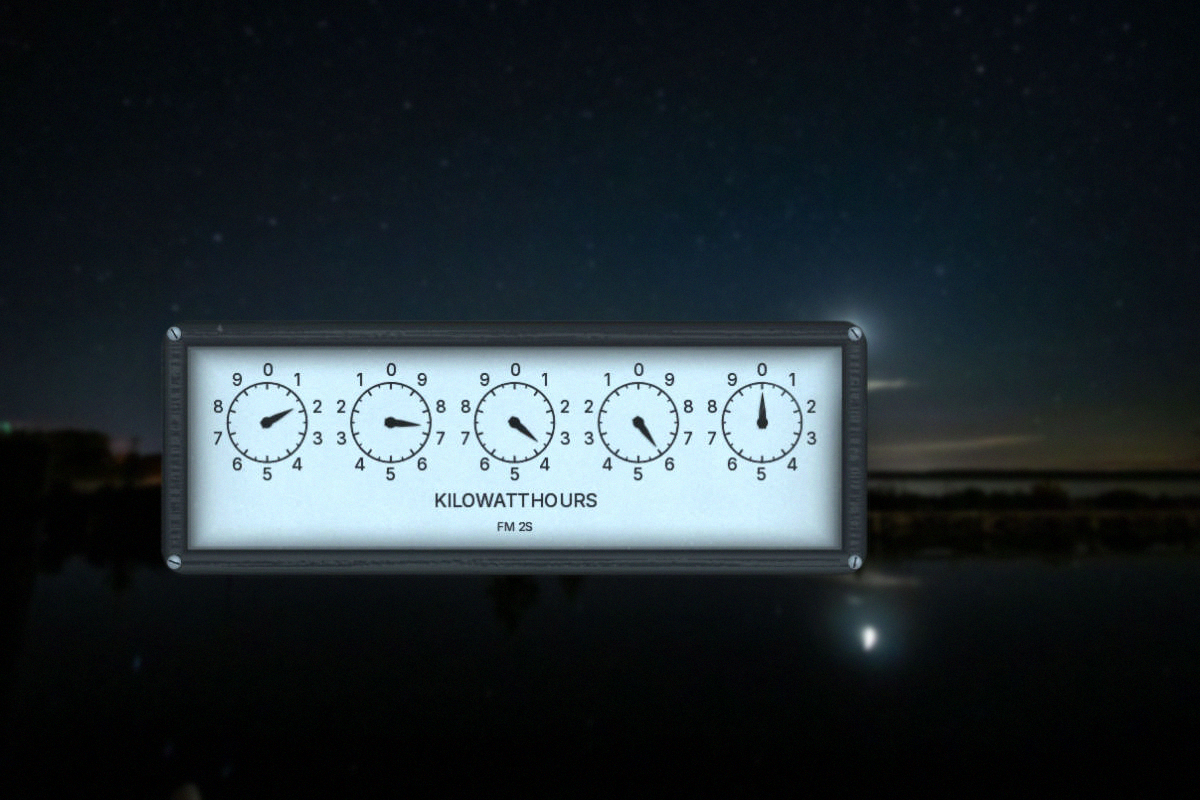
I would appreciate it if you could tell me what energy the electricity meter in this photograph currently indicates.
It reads 17360 kWh
